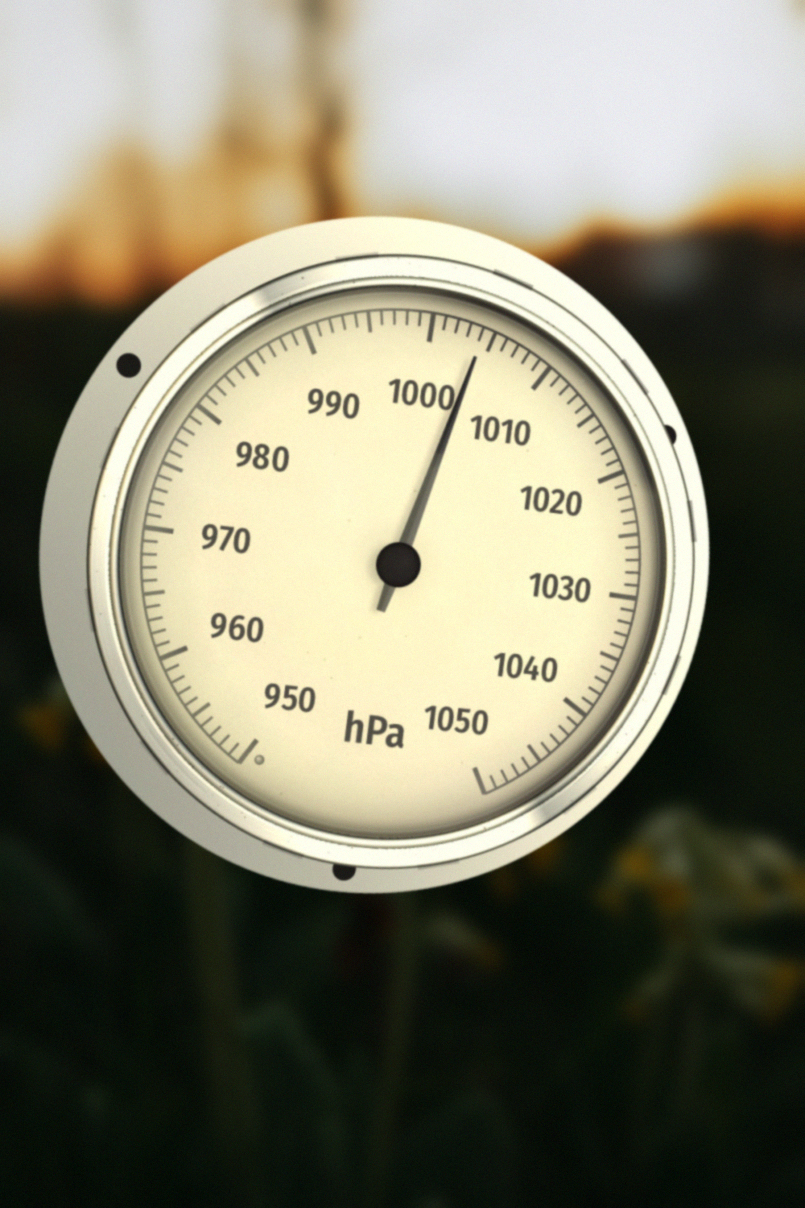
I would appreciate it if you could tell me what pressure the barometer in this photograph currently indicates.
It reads 1004 hPa
